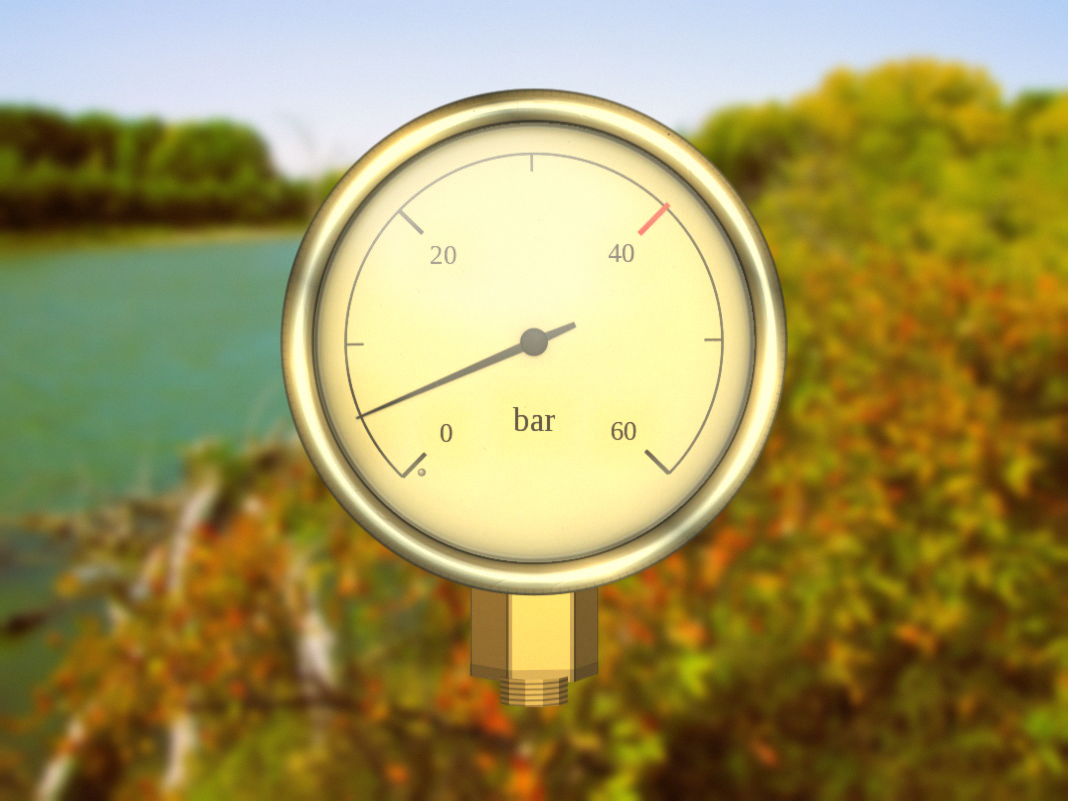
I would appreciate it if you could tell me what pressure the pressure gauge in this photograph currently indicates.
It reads 5 bar
